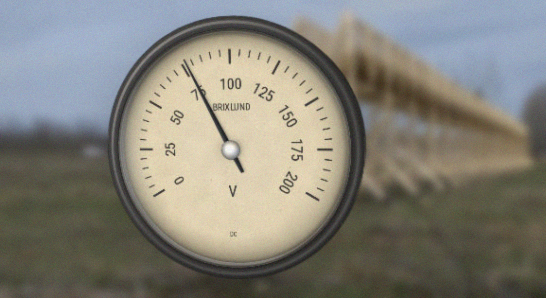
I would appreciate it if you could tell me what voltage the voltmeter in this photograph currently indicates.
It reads 77.5 V
